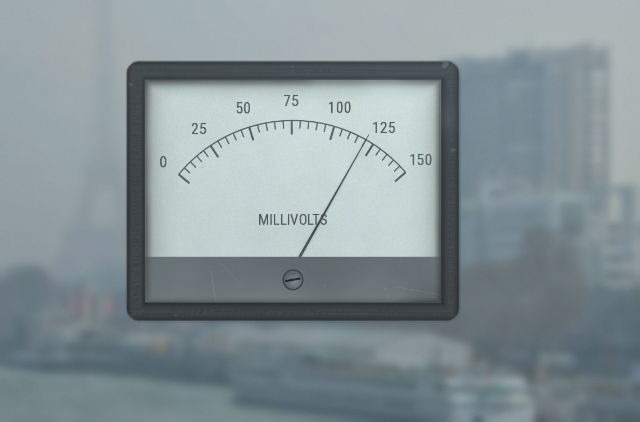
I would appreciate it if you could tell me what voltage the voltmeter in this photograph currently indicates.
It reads 120 mV
